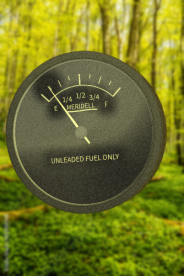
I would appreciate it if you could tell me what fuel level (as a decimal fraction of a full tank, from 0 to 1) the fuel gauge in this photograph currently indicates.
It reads 0.125
